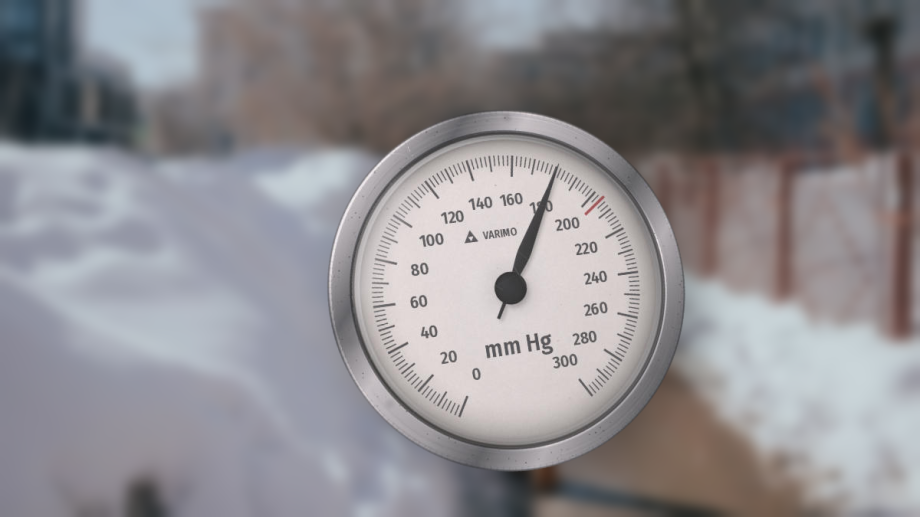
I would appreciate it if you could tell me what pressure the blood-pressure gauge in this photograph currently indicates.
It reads 180 mmHg
